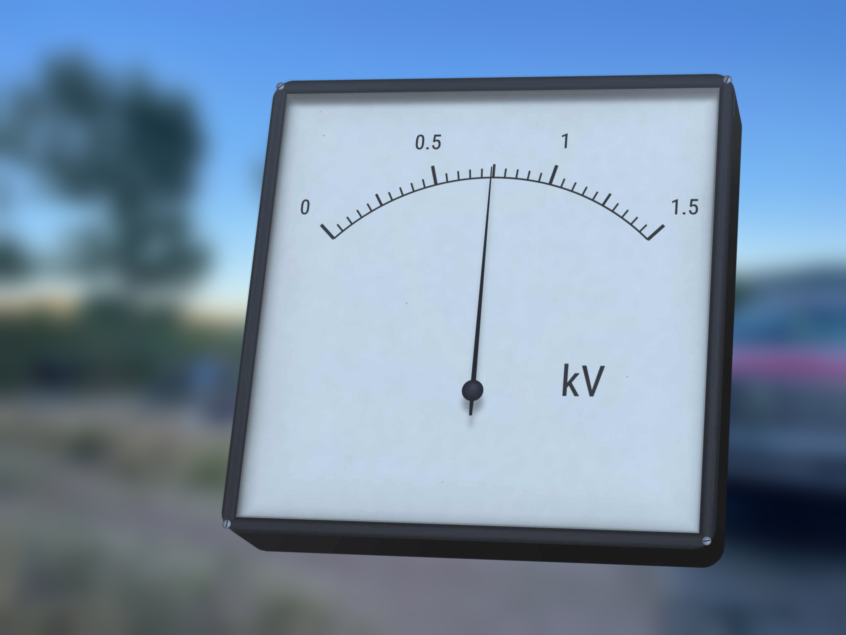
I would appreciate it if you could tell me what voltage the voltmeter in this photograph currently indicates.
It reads 0.75 kV
